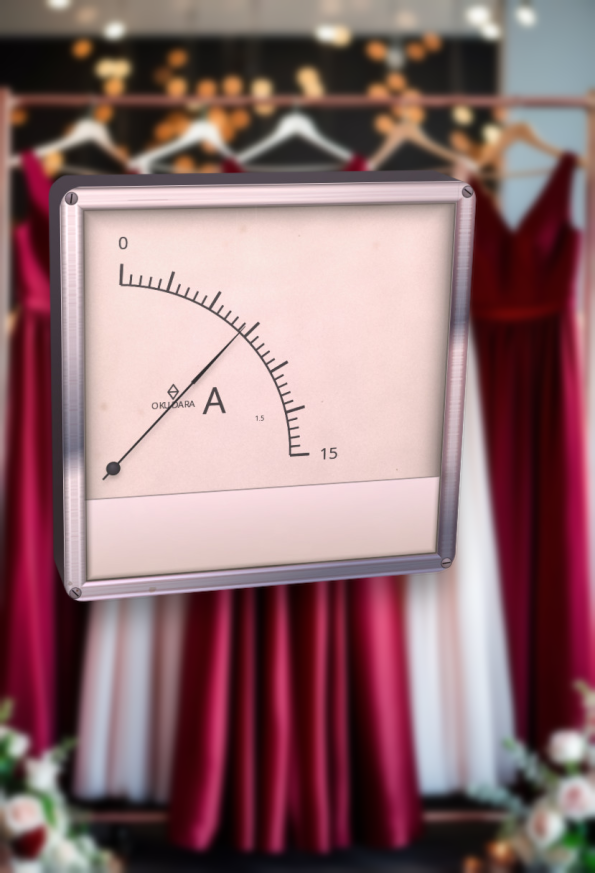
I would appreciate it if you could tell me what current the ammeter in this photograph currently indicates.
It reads 7 A
